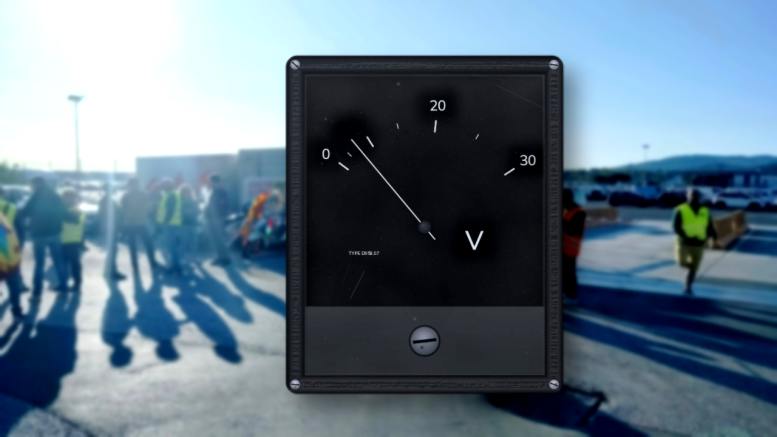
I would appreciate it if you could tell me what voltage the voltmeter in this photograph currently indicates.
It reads 7.5 V
